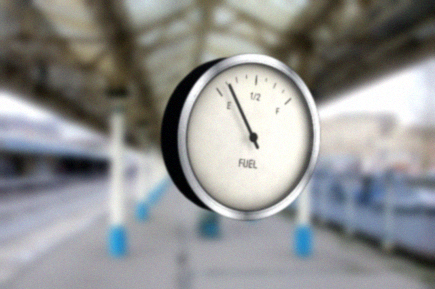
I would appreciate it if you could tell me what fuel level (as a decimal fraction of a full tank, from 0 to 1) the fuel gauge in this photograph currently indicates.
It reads 0.125
